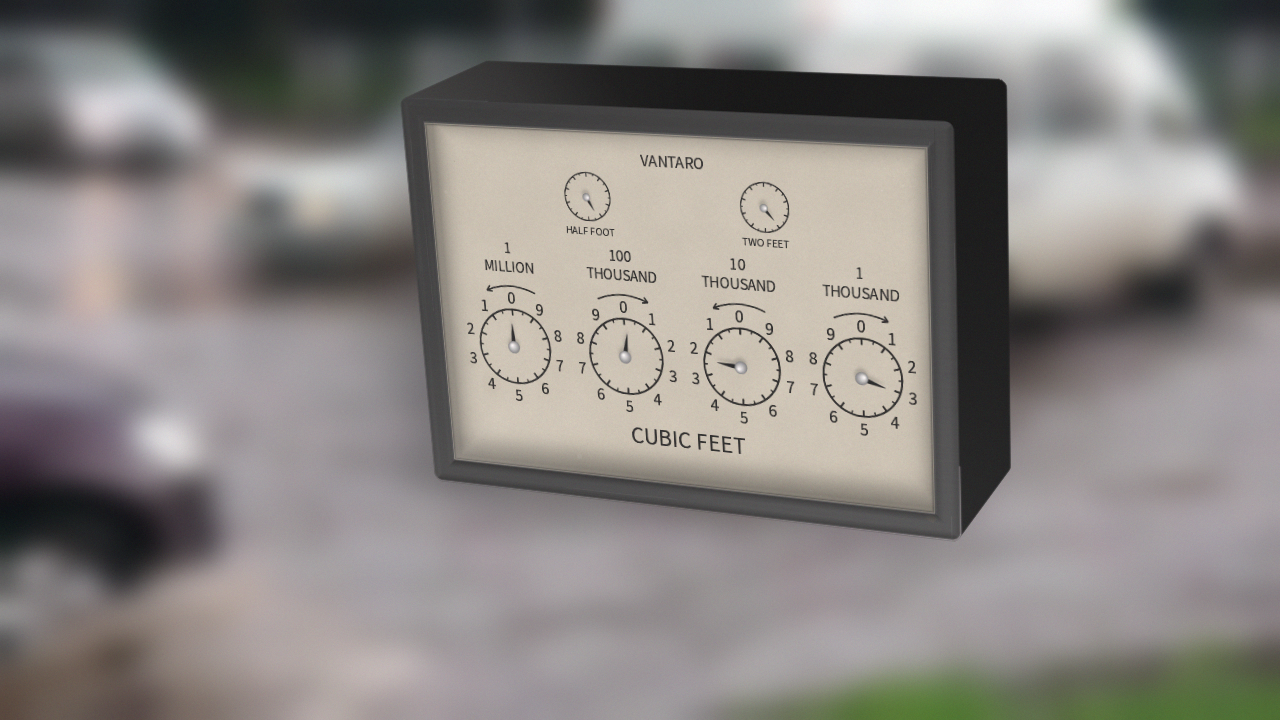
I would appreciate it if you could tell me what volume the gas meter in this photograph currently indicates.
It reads 2300 ft³
